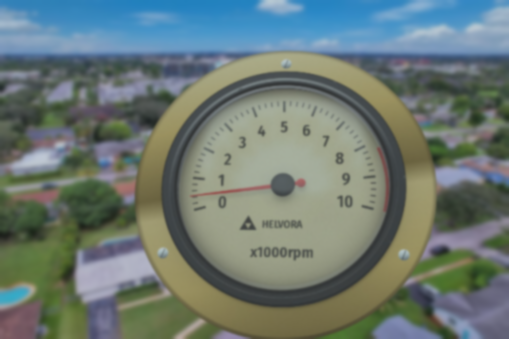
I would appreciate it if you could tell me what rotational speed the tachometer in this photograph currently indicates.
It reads 400 rpm
